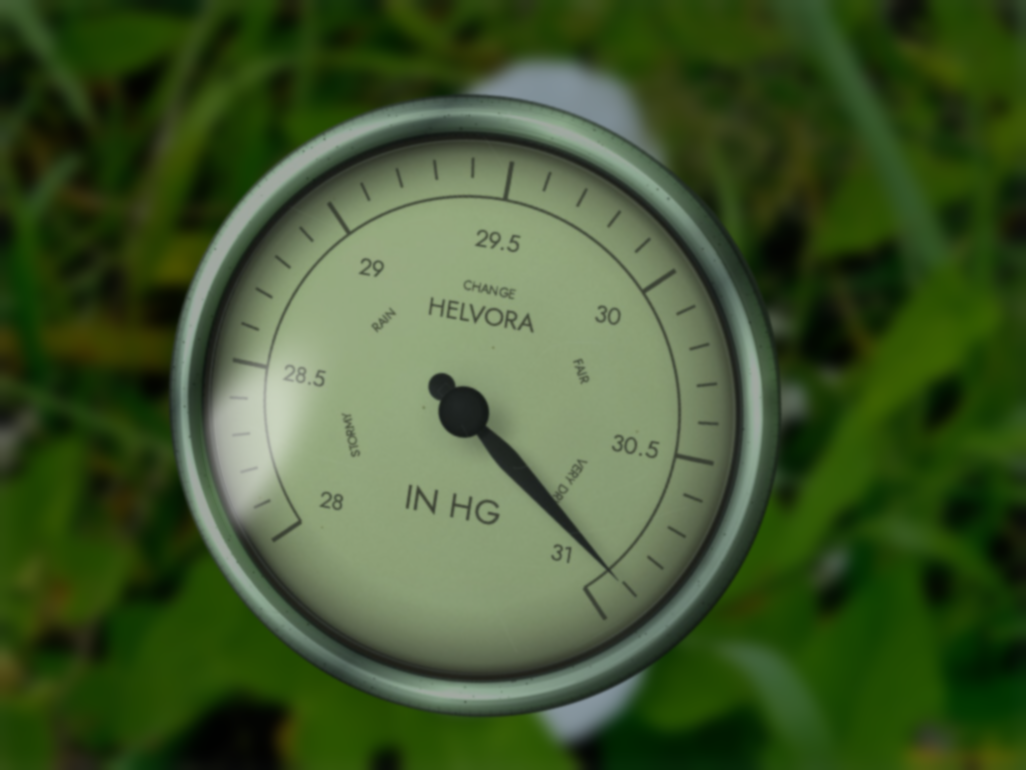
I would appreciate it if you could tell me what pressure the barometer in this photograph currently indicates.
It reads 30.9 inHg
